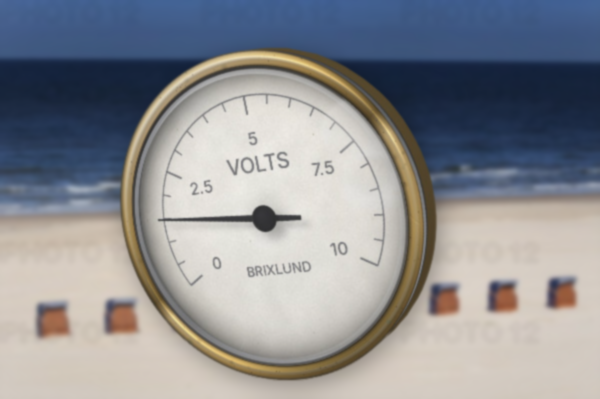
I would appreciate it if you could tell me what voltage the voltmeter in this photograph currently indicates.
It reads 1.5 V
